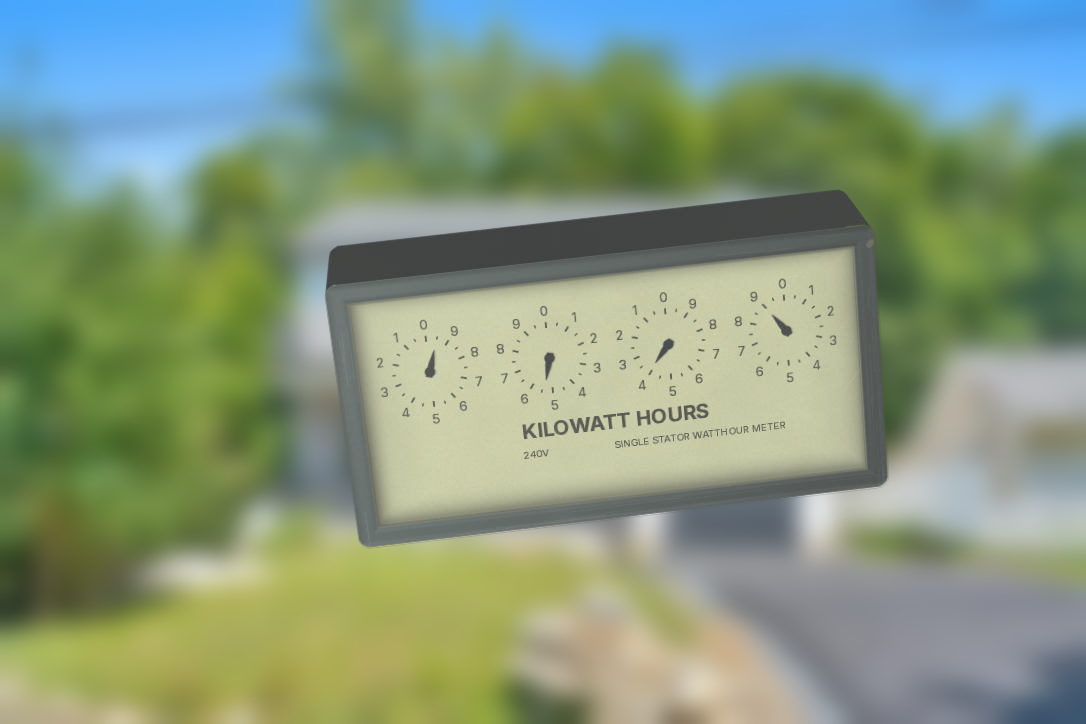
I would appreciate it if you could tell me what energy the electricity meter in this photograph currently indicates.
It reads 9539 kWh
